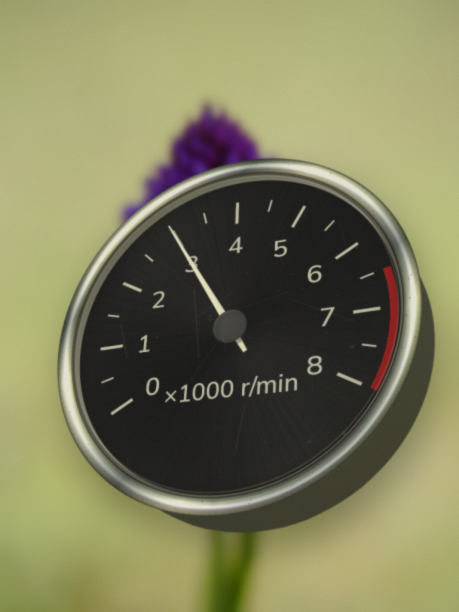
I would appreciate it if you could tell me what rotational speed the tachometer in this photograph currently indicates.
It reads 3000 rpm
